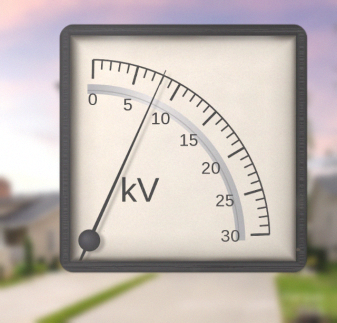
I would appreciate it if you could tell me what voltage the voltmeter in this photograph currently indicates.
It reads 8 kV
